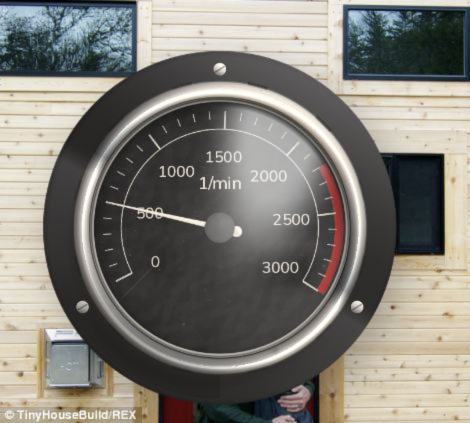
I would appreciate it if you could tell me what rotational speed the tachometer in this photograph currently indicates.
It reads 500 rpm
